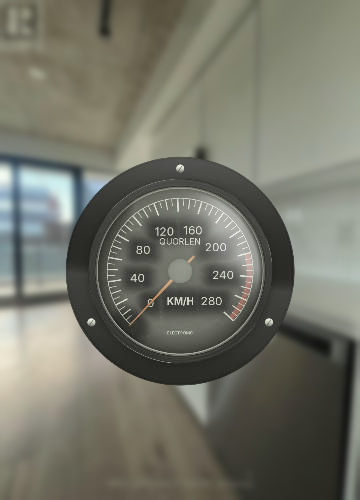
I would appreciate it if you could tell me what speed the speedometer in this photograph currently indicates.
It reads 0 km/h
